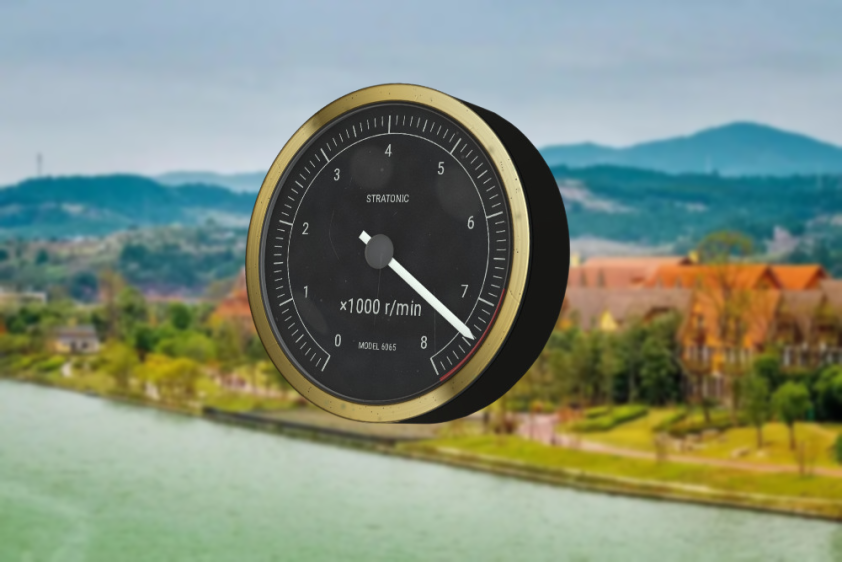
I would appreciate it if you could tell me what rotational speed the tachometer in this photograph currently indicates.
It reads 7400 rpm
